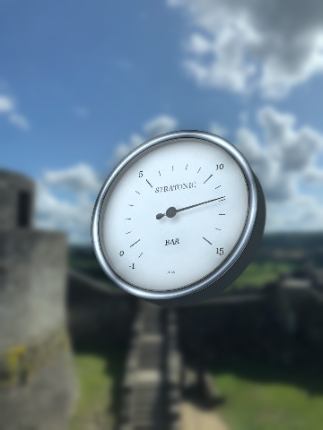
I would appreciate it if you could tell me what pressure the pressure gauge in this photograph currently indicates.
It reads 12 bar
